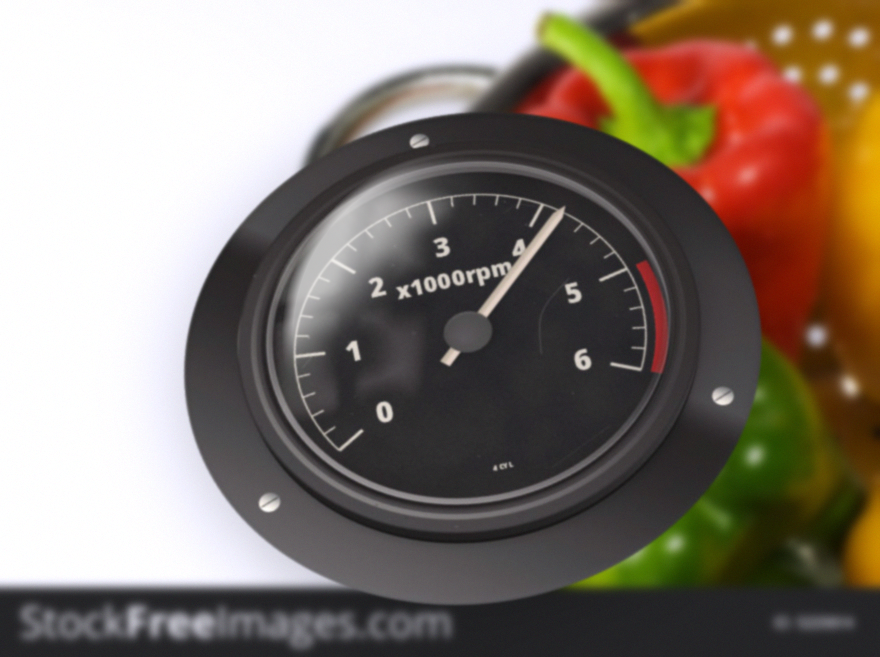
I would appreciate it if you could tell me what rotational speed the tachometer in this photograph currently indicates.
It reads 4200 rpm
